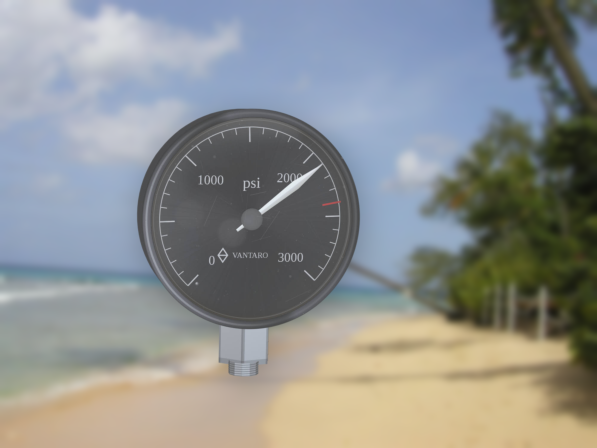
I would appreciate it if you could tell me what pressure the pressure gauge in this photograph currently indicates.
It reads 2100 psi
